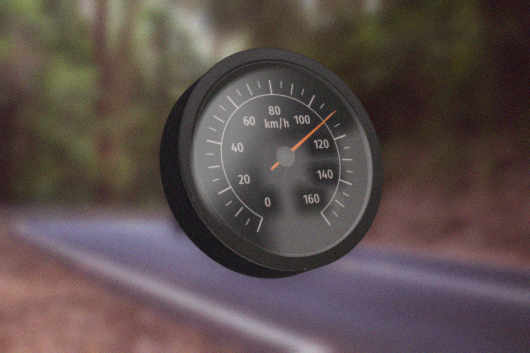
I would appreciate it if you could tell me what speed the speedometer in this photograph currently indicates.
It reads 110 km/h
